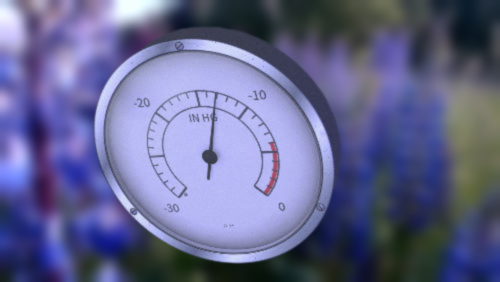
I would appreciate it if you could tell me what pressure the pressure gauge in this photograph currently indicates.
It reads -13 inHg
